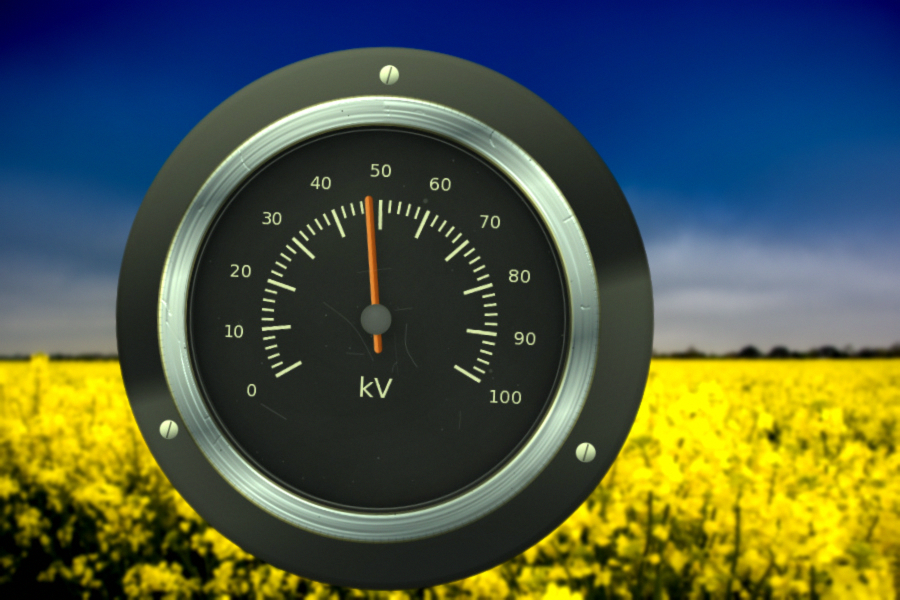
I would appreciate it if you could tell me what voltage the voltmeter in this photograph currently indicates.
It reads 48 kV
